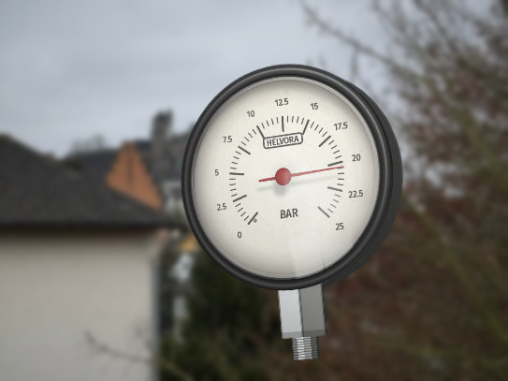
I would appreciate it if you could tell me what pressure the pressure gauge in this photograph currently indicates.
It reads 20.5 bar
